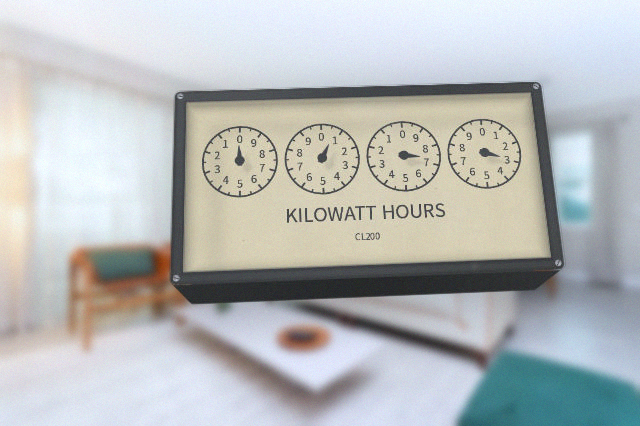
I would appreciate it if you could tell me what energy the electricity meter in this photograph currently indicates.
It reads 73 kWh
